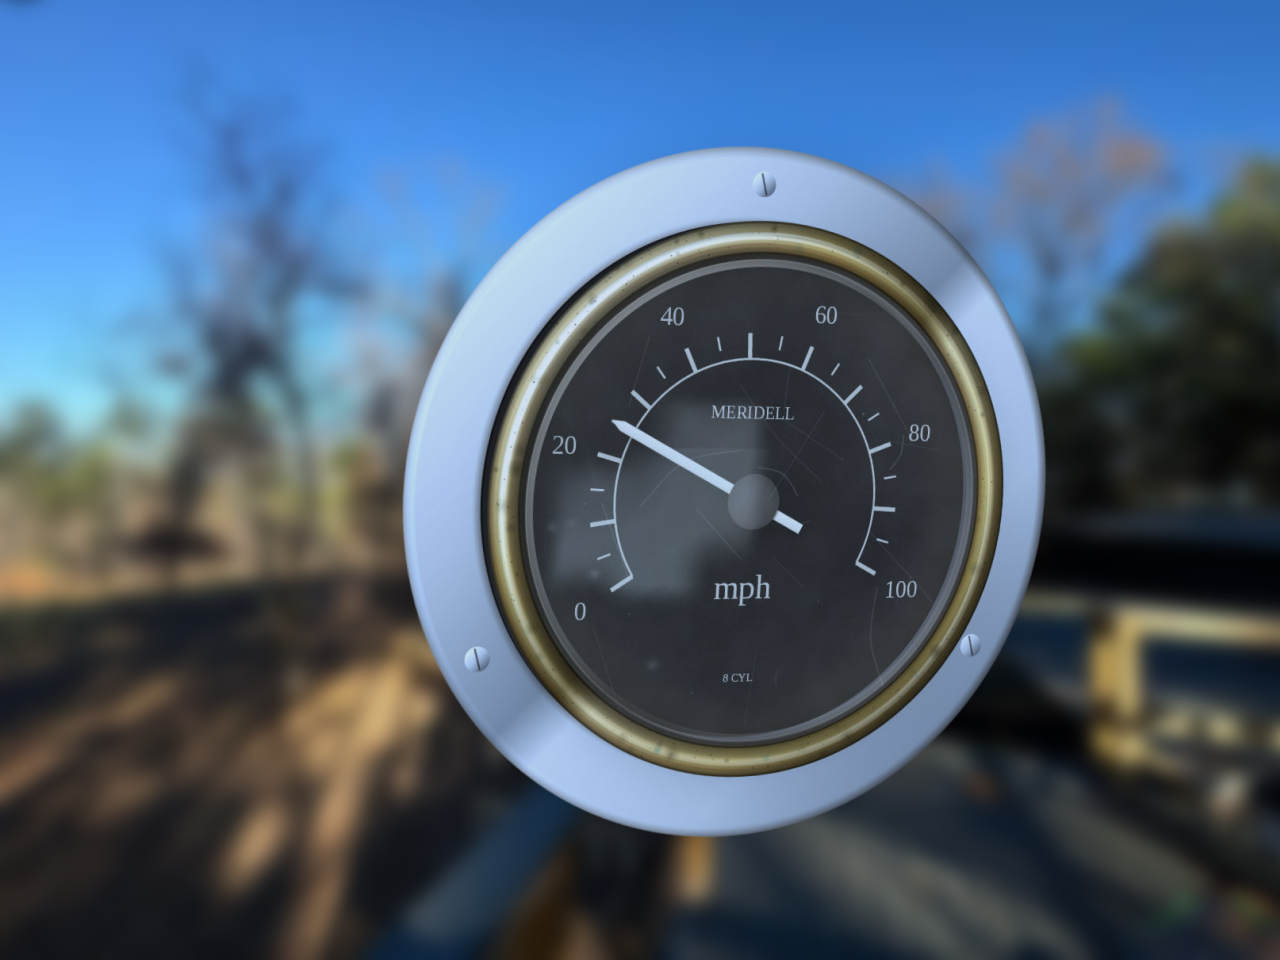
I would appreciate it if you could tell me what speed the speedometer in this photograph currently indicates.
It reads 25 mph
